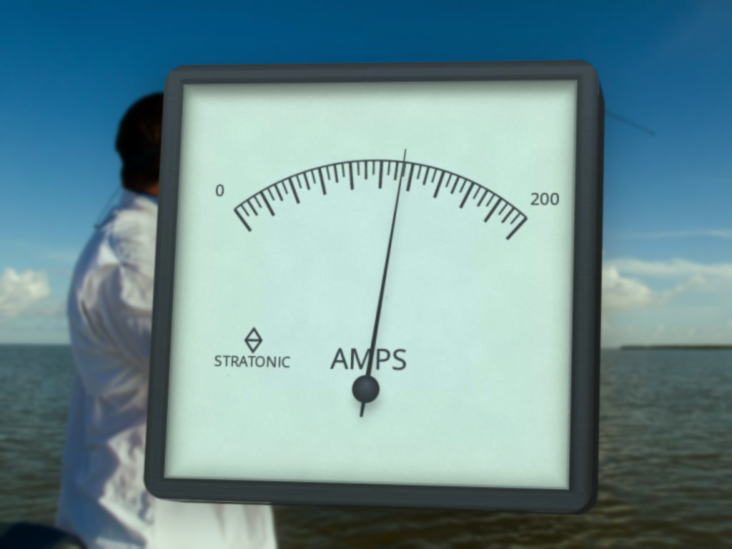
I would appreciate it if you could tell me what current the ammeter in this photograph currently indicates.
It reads 115 A
